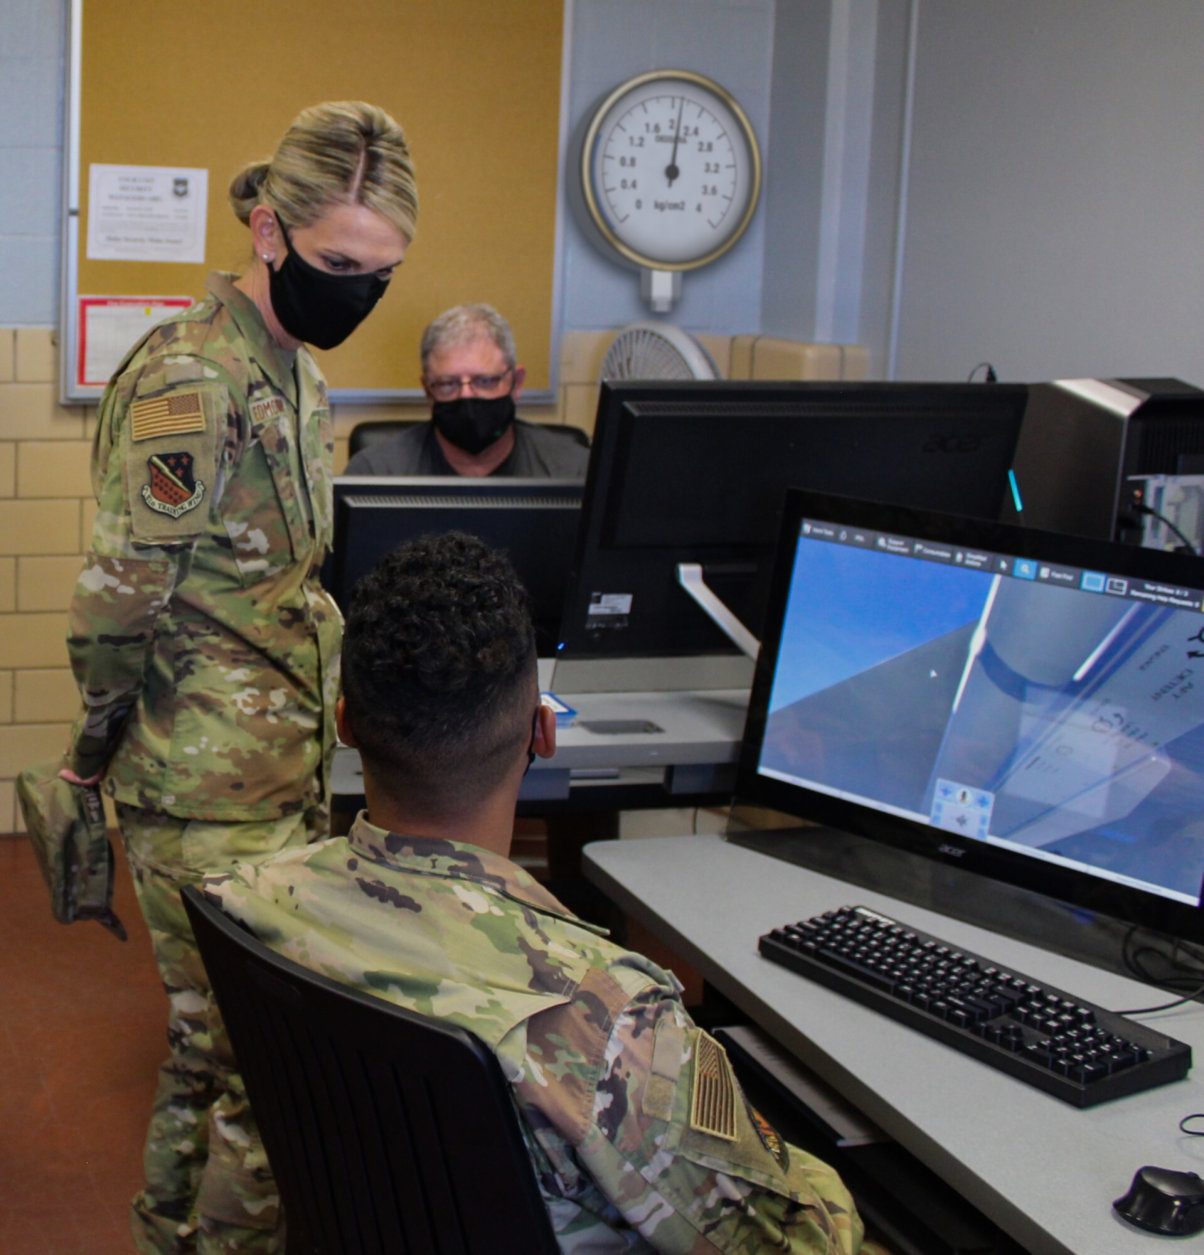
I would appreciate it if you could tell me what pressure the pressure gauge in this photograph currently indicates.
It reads 2.1 kg/cm²
